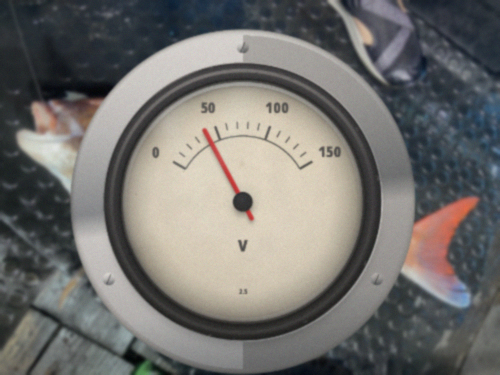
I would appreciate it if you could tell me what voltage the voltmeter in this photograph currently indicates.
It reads 40 V
